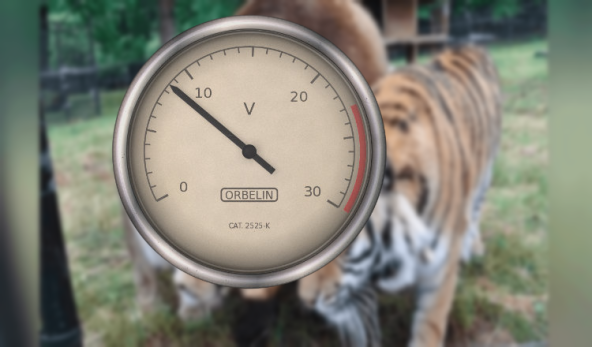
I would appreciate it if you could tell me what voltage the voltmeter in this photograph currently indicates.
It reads 8.5 V
